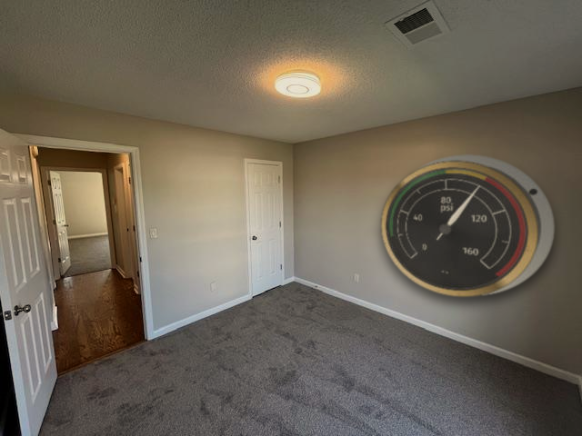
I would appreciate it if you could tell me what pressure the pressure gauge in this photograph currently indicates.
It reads 100 psi
